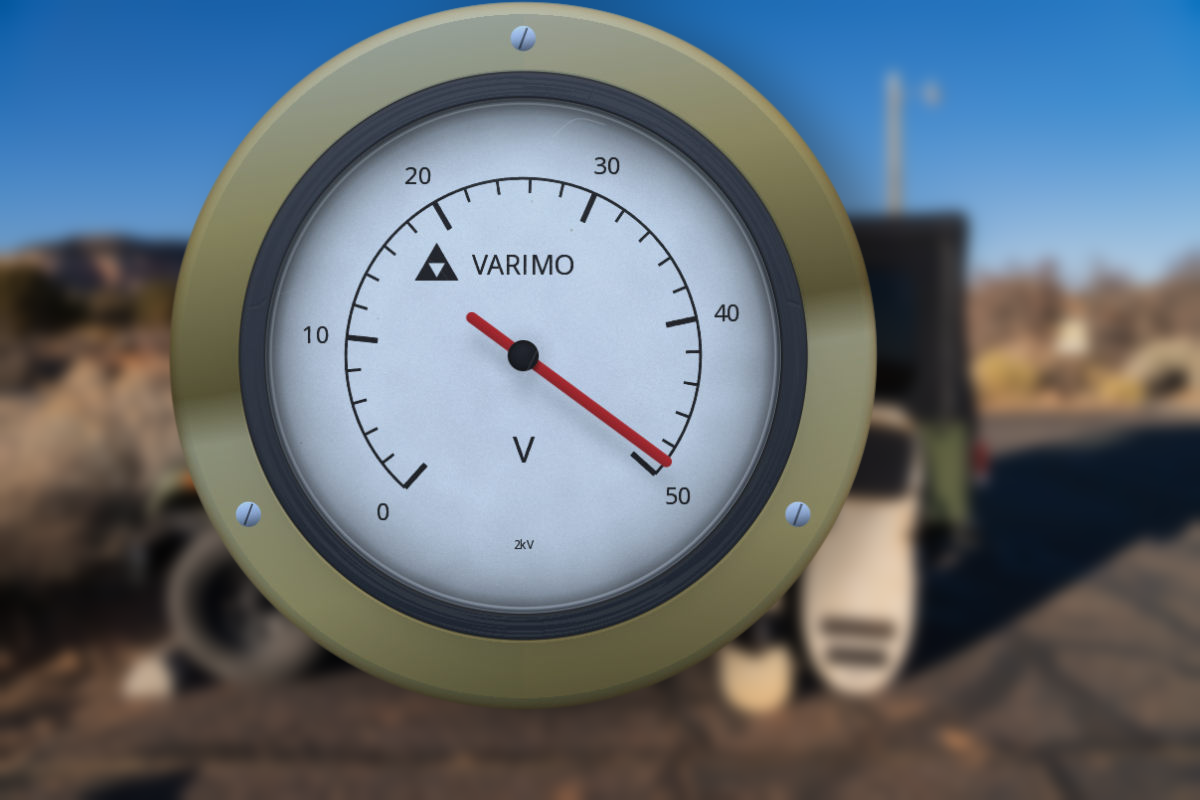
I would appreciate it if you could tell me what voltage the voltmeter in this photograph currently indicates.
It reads 49 V
